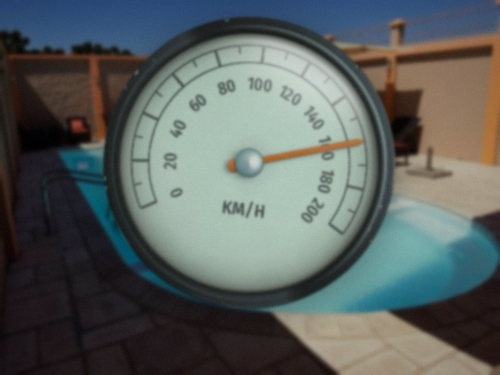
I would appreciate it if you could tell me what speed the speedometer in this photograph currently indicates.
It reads 160 km/h
